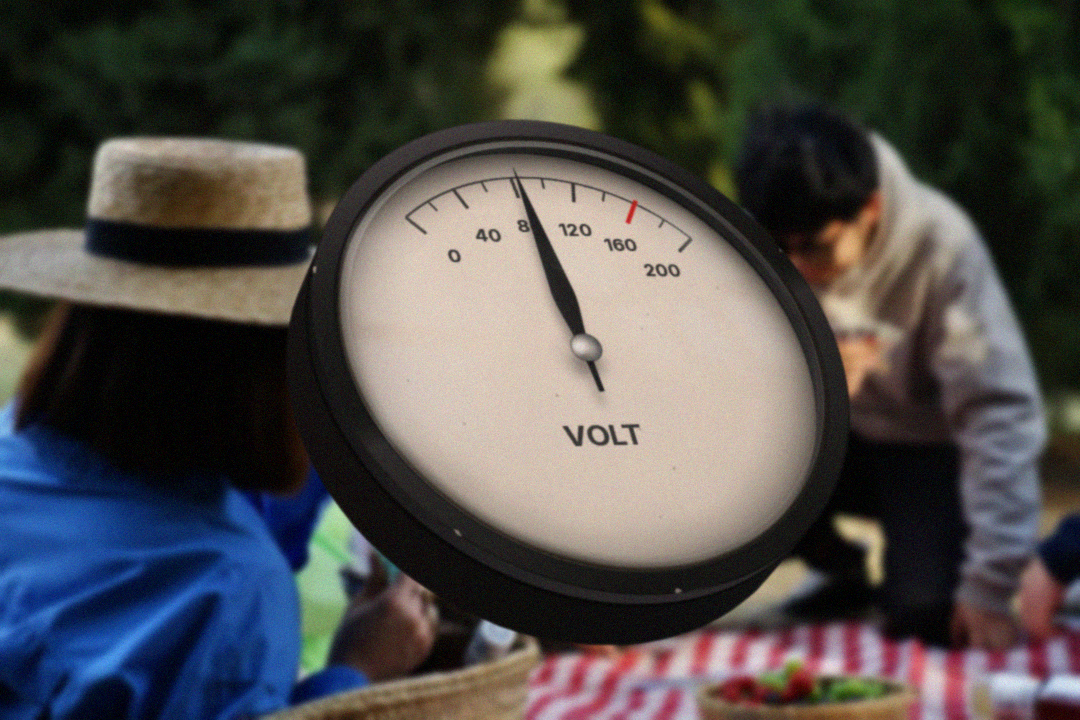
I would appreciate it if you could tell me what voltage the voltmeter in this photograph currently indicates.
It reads 80 V
